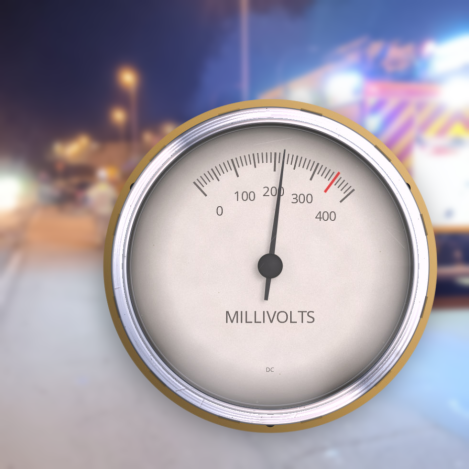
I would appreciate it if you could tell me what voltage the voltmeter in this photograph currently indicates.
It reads 220 mV
